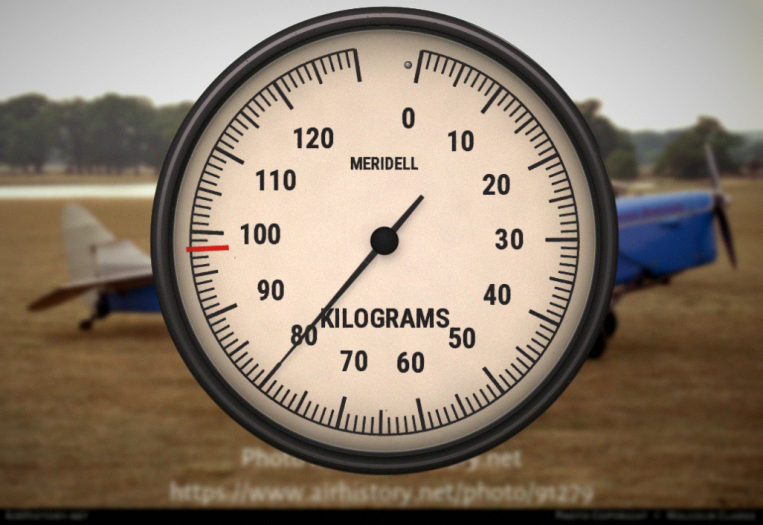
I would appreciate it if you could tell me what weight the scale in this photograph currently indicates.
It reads 80 kg
